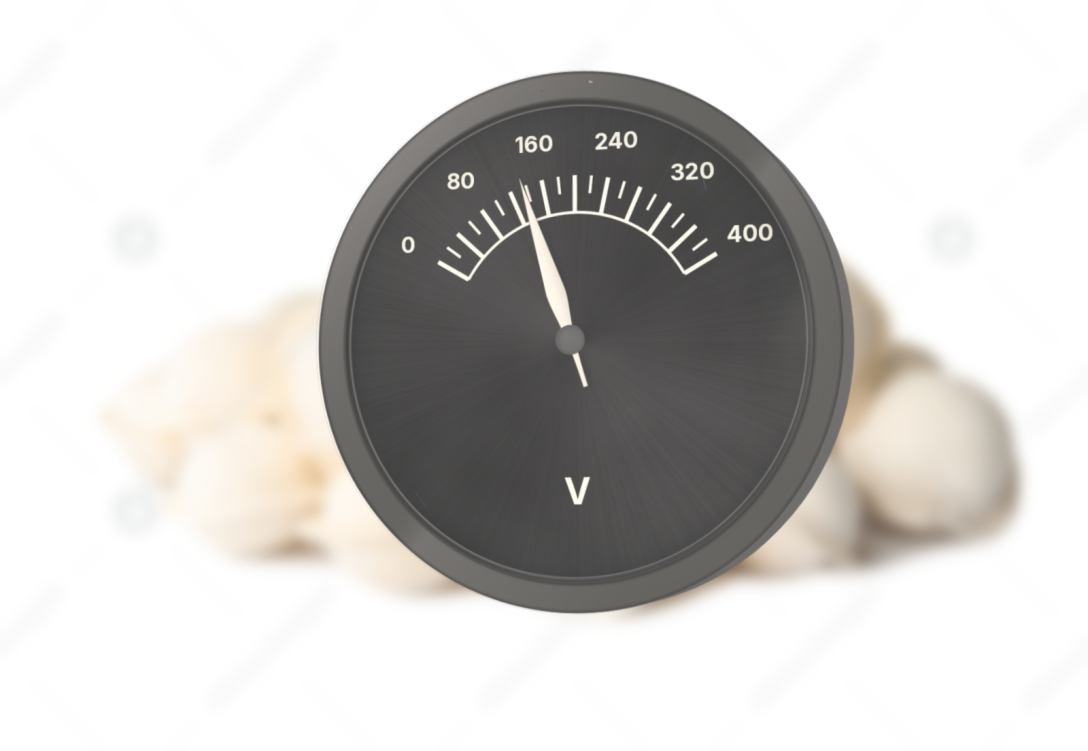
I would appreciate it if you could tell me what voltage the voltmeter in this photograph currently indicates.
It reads 140 V
